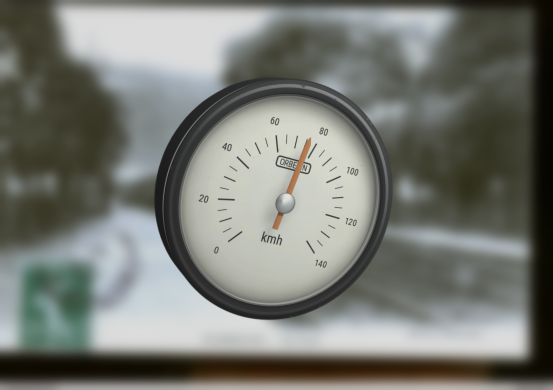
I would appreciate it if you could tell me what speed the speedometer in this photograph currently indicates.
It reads 75 km/h
